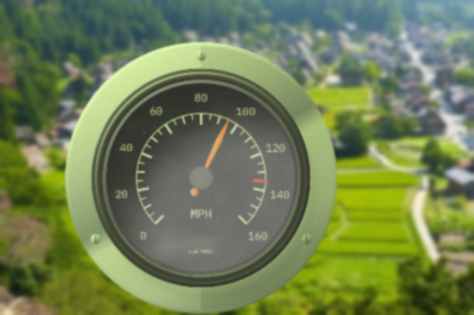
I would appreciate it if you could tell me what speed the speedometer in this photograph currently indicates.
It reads 95 mph
